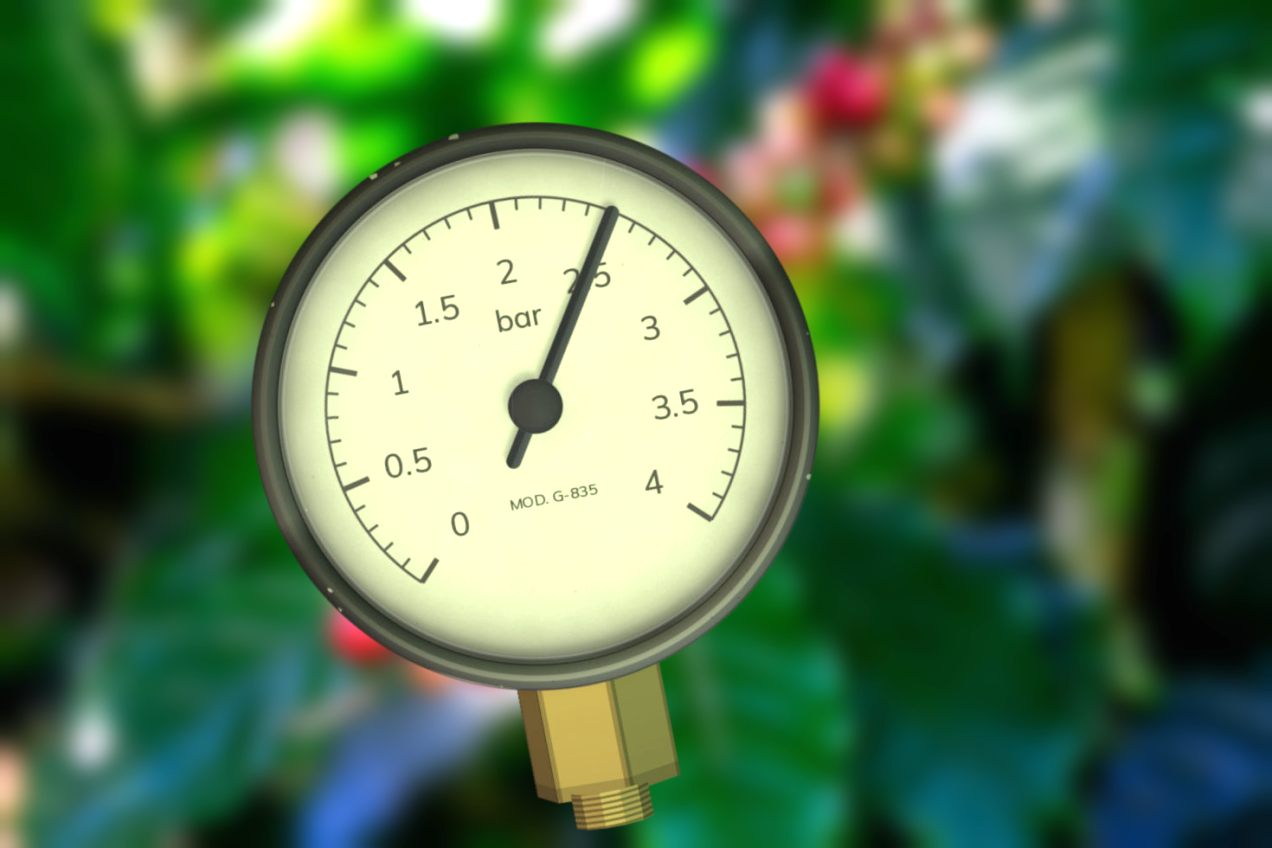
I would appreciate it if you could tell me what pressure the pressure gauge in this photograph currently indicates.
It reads 2.5 bar
